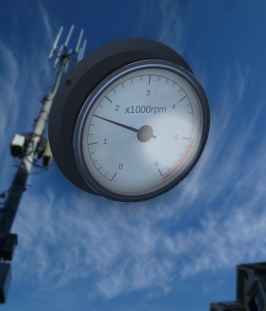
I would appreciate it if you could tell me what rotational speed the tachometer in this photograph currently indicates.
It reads 1600 rpm
